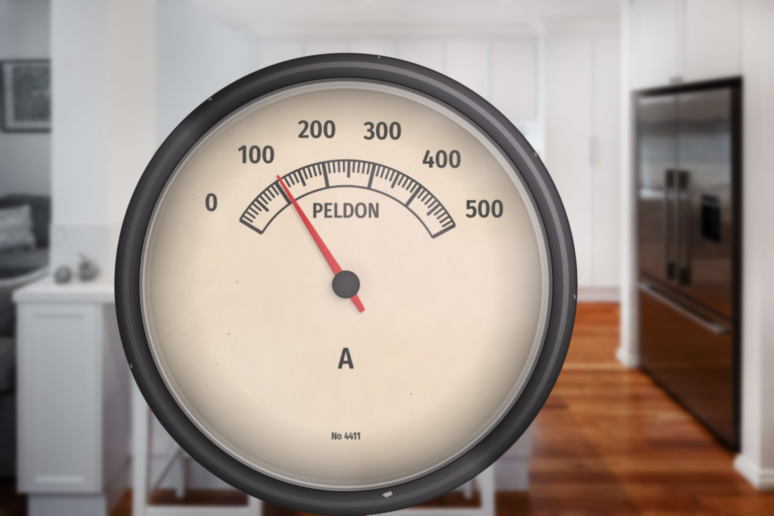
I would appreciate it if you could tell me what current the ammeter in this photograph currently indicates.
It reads 110 A
